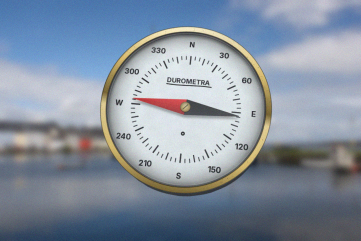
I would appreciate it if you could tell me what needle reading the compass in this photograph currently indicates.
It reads 275 °
